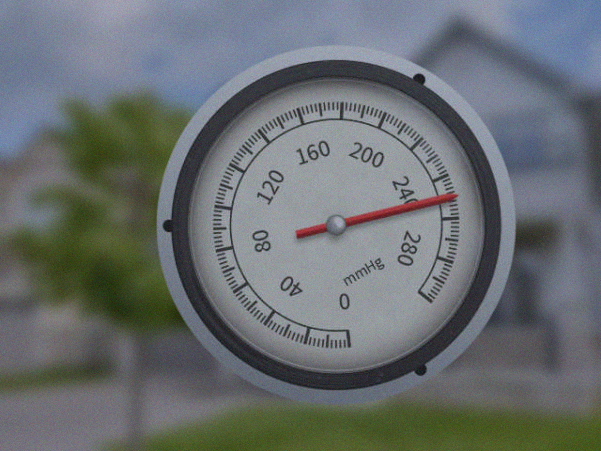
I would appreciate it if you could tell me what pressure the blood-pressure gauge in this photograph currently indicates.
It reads 250 mmHg
